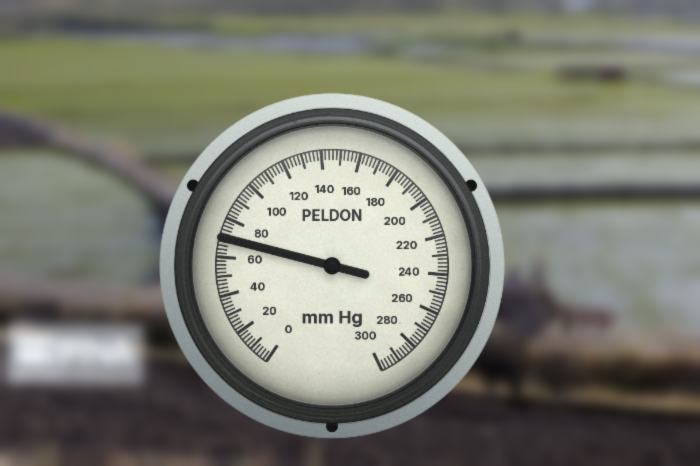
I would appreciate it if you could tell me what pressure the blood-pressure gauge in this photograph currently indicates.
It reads 70 mmHg
